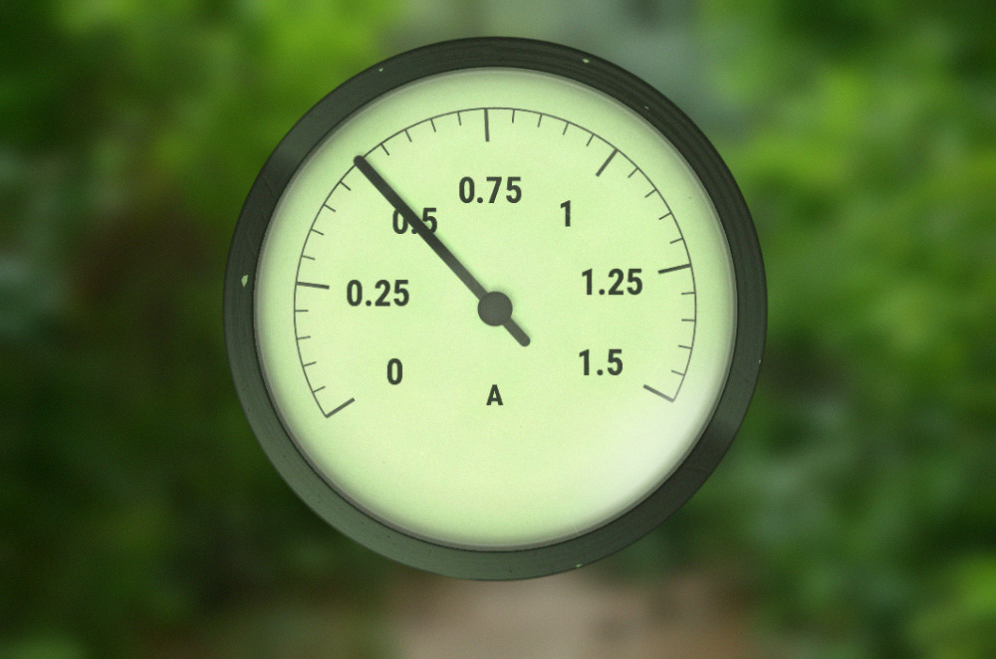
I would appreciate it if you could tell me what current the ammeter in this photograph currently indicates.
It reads 0.5 A
